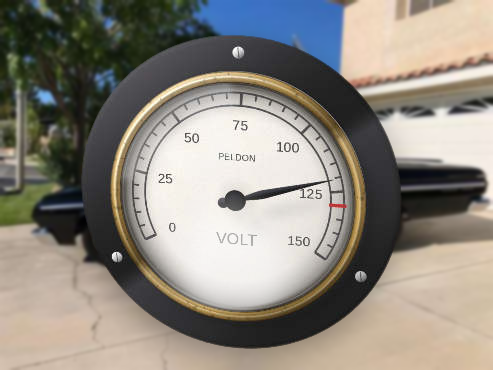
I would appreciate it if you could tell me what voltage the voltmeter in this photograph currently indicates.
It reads 120 V
